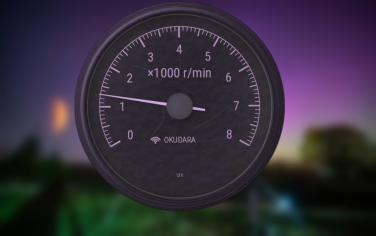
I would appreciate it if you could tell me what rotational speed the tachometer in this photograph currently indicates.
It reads 1300 rpm
